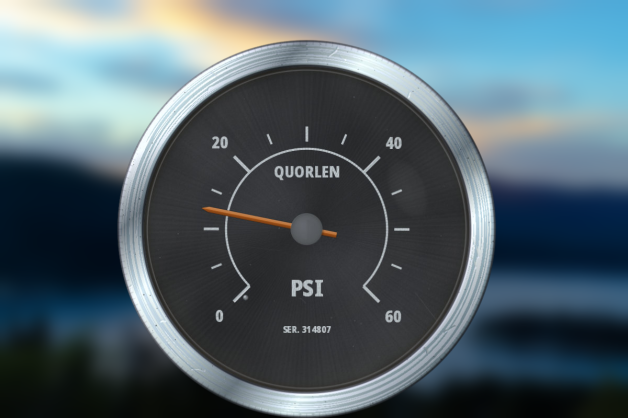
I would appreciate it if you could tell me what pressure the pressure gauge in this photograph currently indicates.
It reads 12.5 psi
